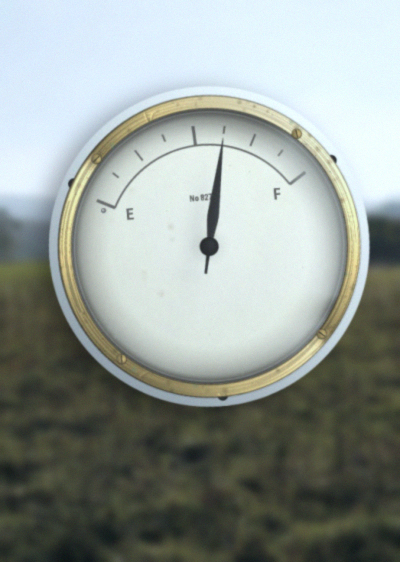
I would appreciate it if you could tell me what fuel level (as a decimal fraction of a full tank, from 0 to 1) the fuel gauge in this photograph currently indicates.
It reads 0.625
